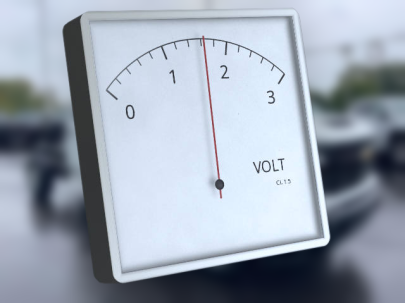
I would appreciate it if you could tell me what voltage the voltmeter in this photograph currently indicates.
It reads 1.6 V
